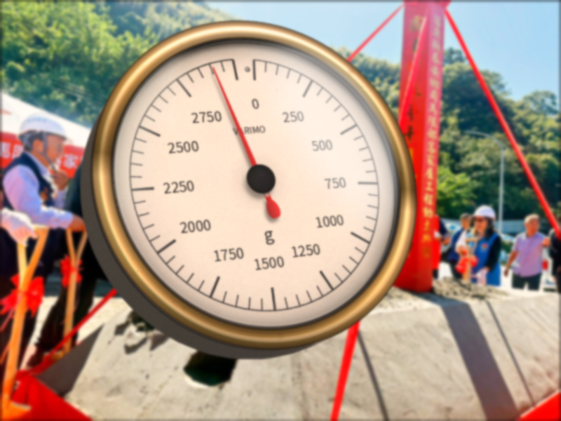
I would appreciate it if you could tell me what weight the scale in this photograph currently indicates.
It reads 2900 g
